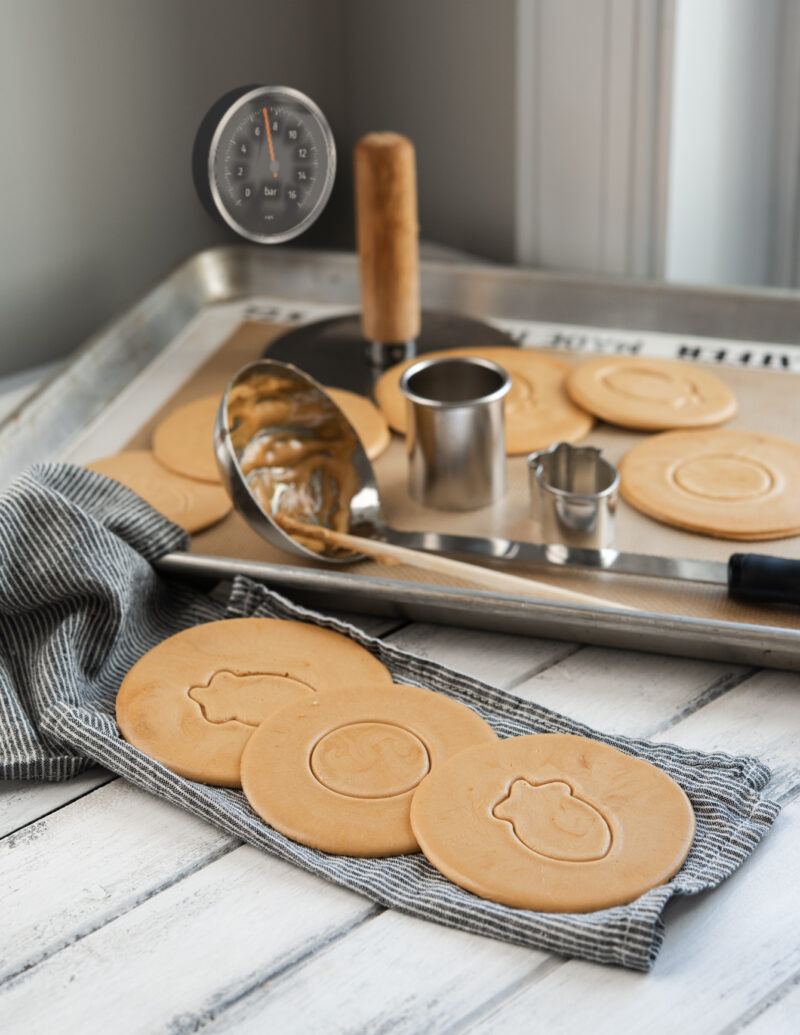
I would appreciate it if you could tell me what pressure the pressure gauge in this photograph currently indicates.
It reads 7 bar
